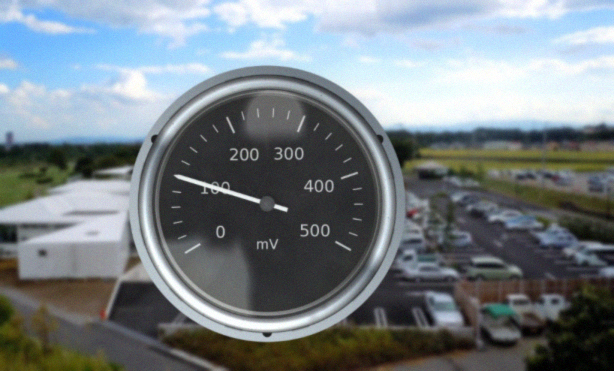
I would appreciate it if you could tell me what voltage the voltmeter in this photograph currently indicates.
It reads 100 mV
